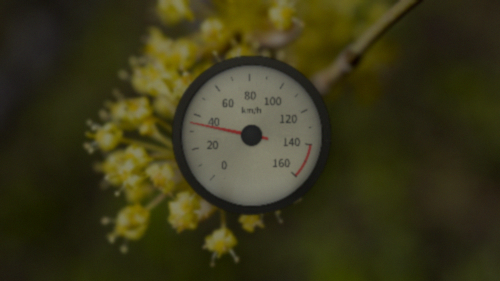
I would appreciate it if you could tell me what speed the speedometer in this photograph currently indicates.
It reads 35 km/h
